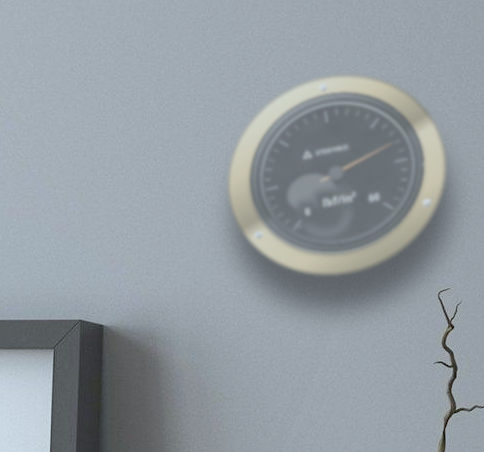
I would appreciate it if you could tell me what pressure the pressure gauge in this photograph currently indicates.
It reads 46 psi
